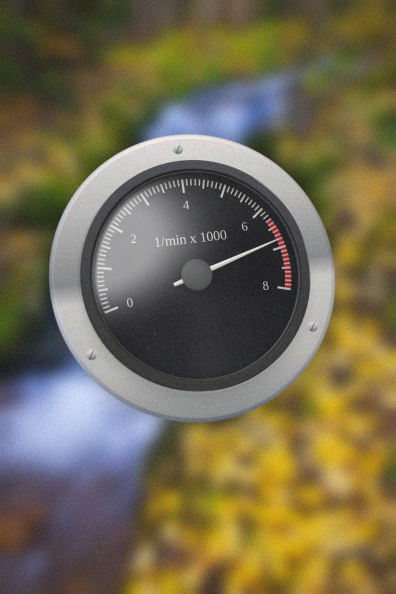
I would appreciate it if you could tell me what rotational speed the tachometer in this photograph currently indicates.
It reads 6800 rpm
